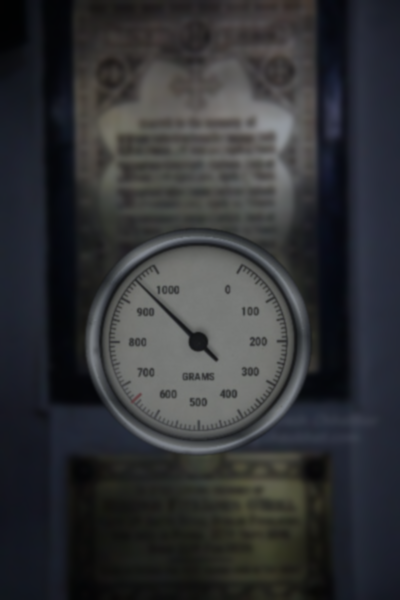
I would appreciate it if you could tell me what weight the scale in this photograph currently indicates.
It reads 950 g
